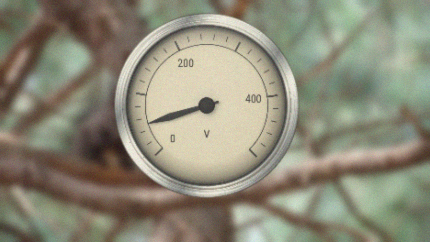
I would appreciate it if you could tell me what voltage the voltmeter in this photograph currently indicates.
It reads 50 V
